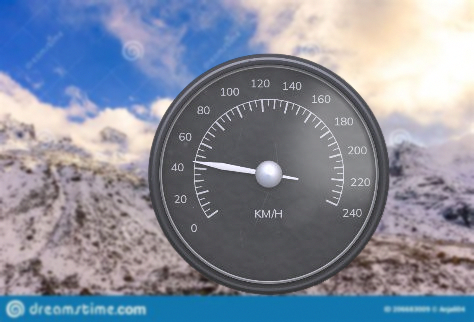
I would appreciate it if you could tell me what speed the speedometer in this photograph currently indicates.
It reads 45 km/h
